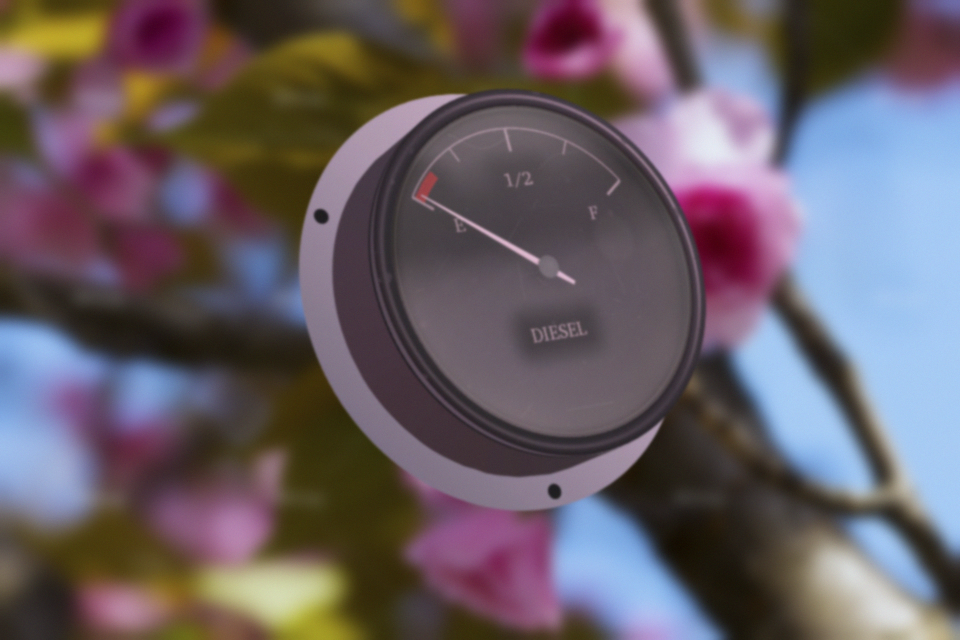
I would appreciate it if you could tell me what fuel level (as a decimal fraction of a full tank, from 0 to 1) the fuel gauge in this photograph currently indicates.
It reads 0
